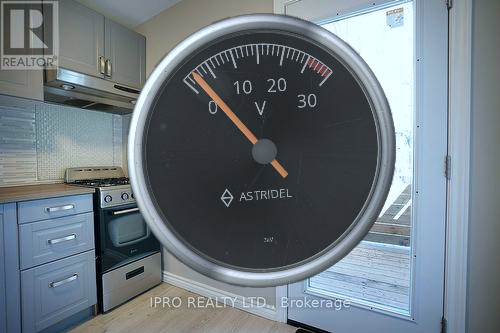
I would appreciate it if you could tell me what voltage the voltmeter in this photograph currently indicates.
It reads 2 V
